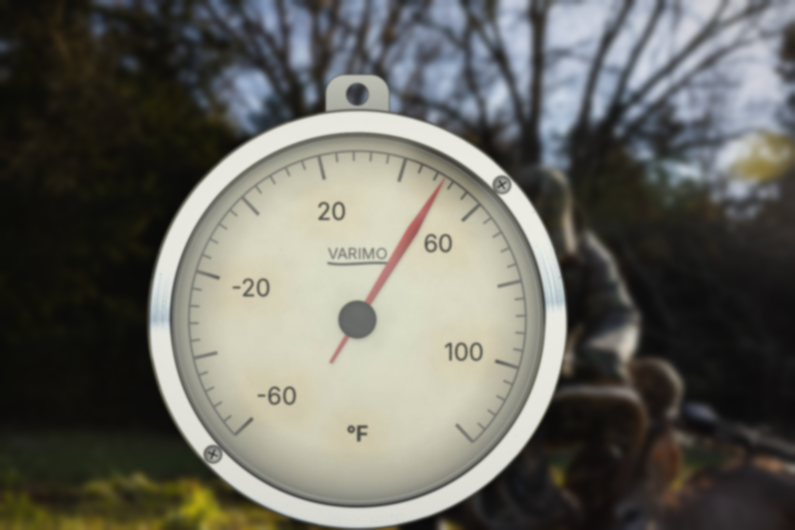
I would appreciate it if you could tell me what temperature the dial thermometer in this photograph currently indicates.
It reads 50 °F
